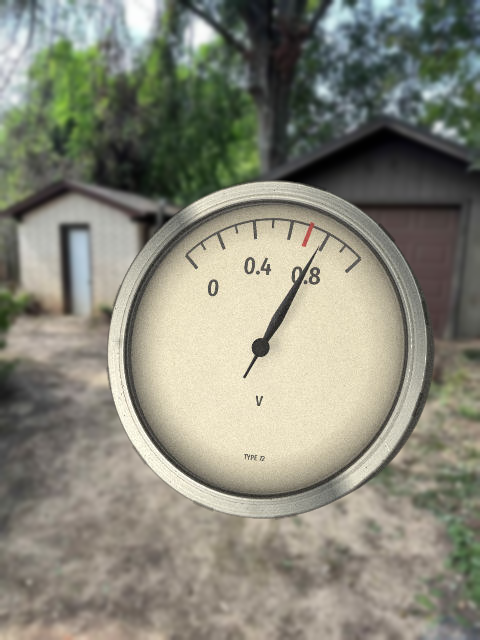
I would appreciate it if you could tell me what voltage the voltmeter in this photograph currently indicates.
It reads 0.8 V
